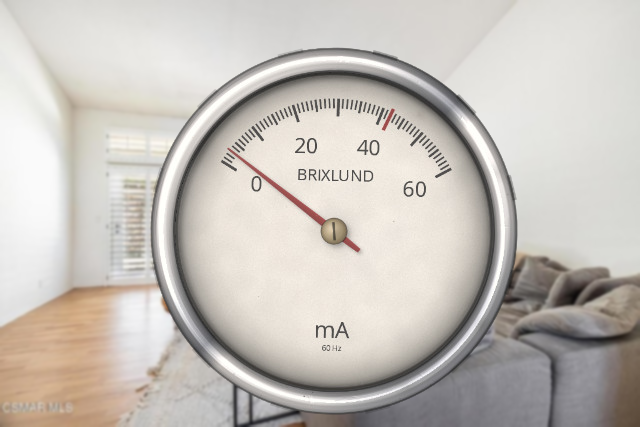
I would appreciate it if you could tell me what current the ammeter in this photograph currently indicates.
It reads 3 mA
